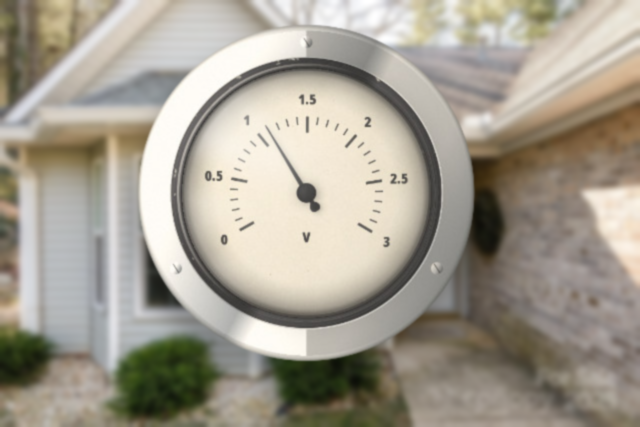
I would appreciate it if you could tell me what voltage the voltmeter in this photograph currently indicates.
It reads 1.1 V
